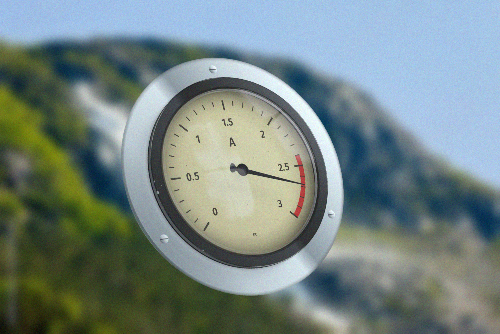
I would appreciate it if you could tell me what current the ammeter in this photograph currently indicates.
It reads 2.7 A
